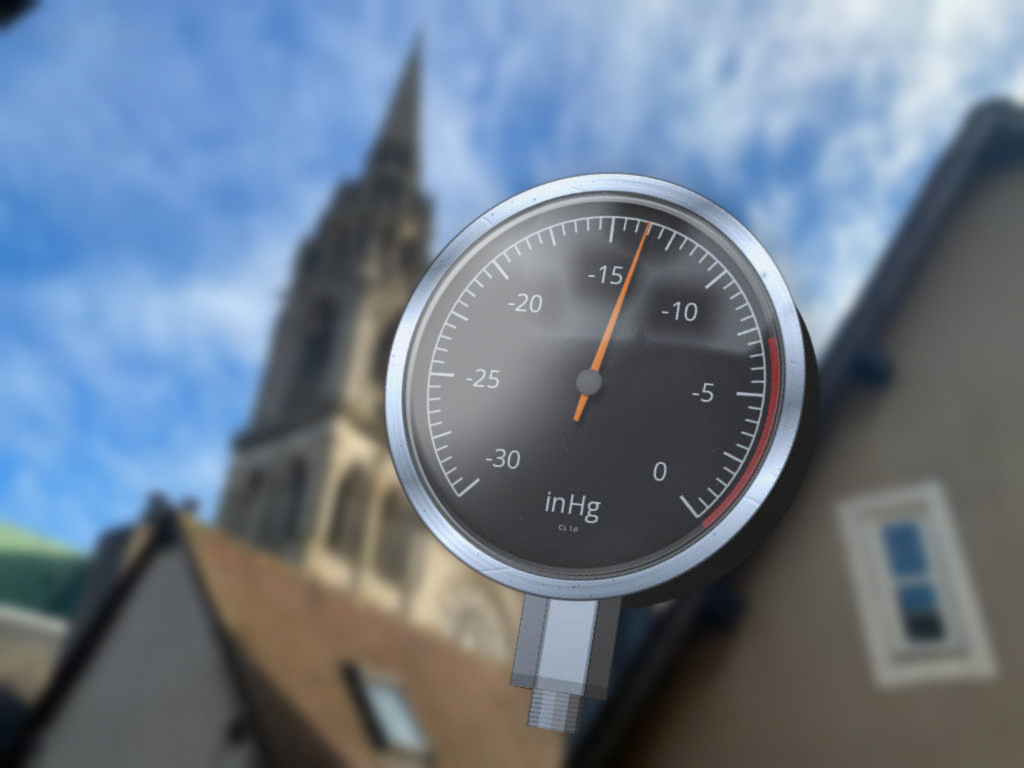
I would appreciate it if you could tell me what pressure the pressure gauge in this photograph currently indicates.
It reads -13.5 inHg
